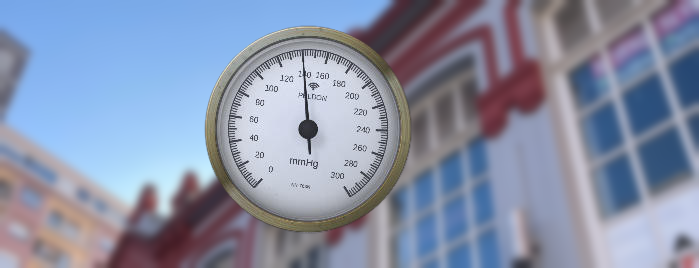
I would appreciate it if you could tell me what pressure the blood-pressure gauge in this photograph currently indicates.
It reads 140 mmHg
